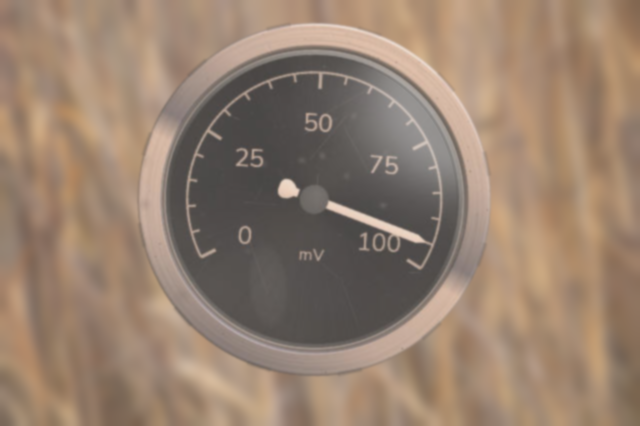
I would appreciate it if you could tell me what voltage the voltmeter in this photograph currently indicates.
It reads 95 mV
